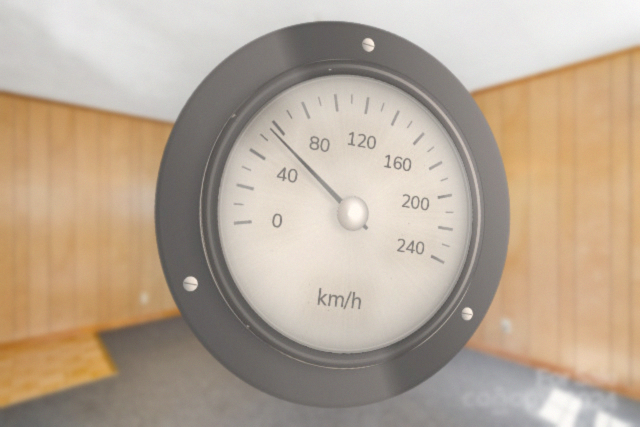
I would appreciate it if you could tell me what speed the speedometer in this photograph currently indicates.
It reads 55 km/h
